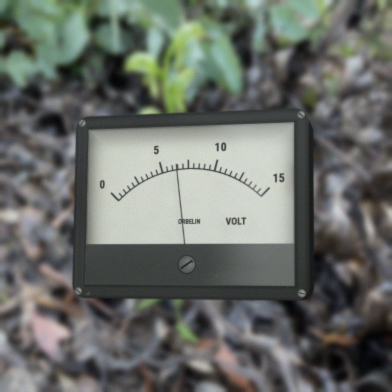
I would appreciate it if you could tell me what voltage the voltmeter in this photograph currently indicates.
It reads 6.5 V
